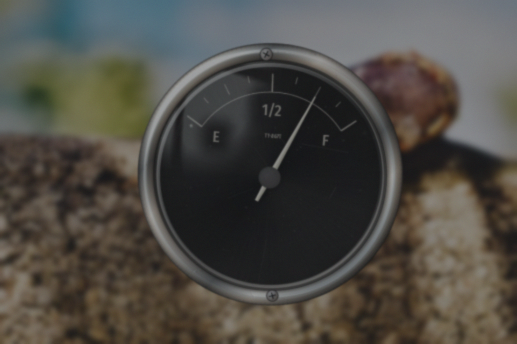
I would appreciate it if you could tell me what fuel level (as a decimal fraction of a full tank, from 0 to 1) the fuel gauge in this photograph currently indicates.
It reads 0.75
